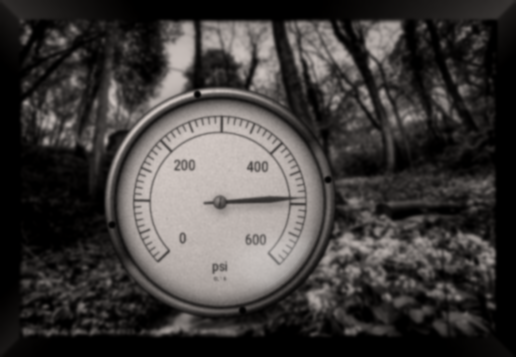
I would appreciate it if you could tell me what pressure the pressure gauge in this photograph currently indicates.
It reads 490 psi
